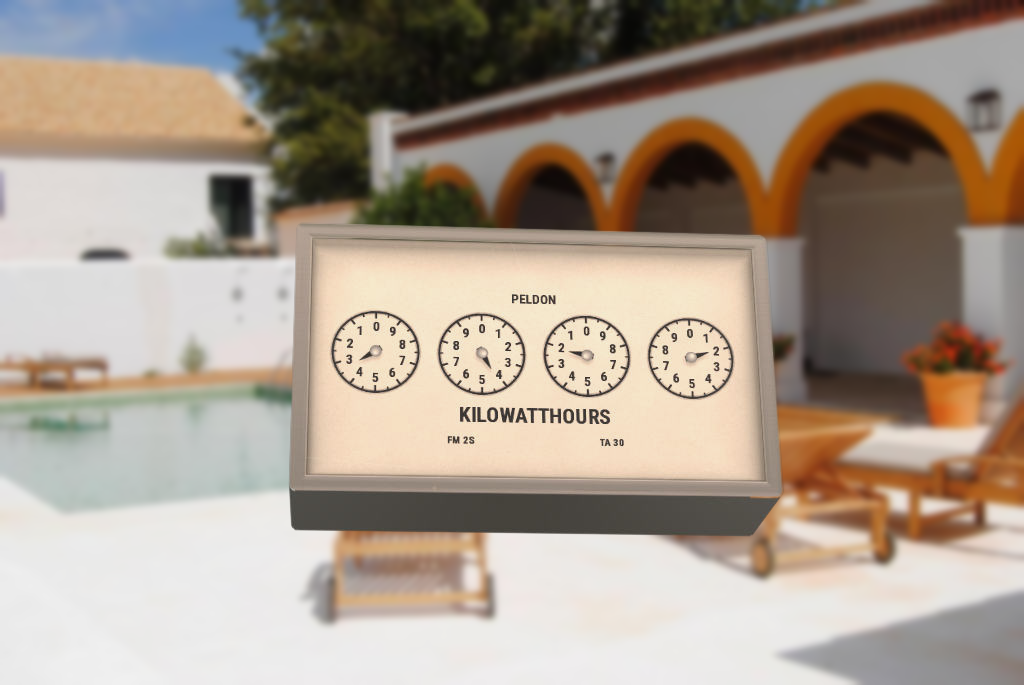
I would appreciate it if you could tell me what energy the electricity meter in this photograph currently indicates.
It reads 3422 kWh
